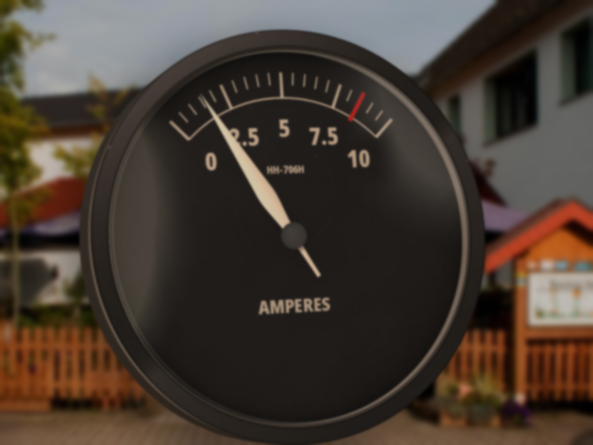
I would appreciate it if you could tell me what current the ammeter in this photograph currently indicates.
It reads 1.5 A
